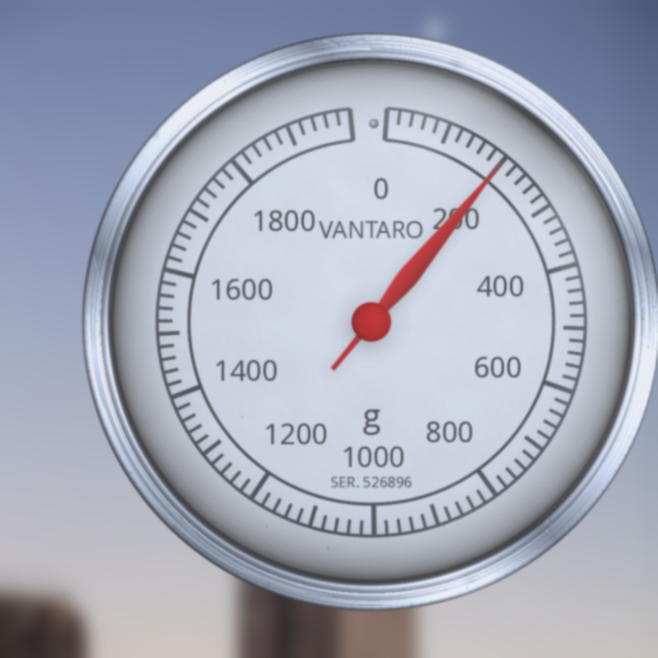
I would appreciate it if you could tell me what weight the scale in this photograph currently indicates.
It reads 200 g
